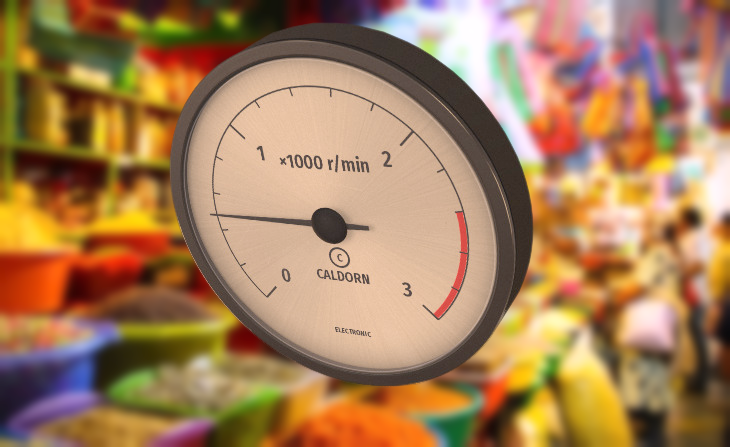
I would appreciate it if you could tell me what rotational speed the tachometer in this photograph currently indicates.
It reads 500 rpm
